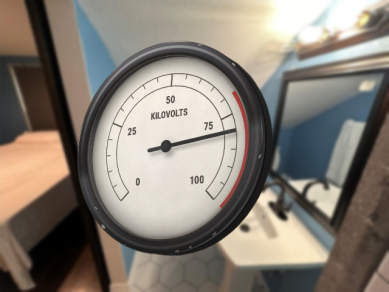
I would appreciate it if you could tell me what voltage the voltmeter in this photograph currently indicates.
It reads 80 kV
